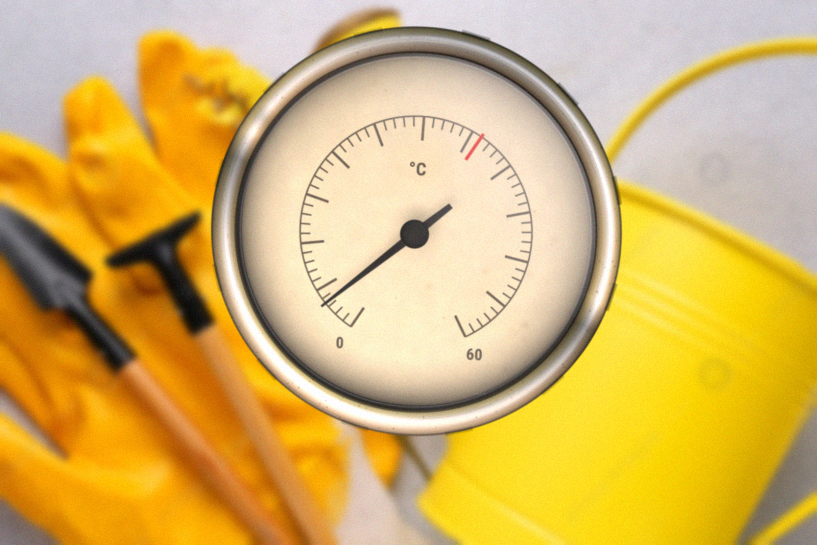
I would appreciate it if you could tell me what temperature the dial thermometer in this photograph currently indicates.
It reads 3.5 °C
